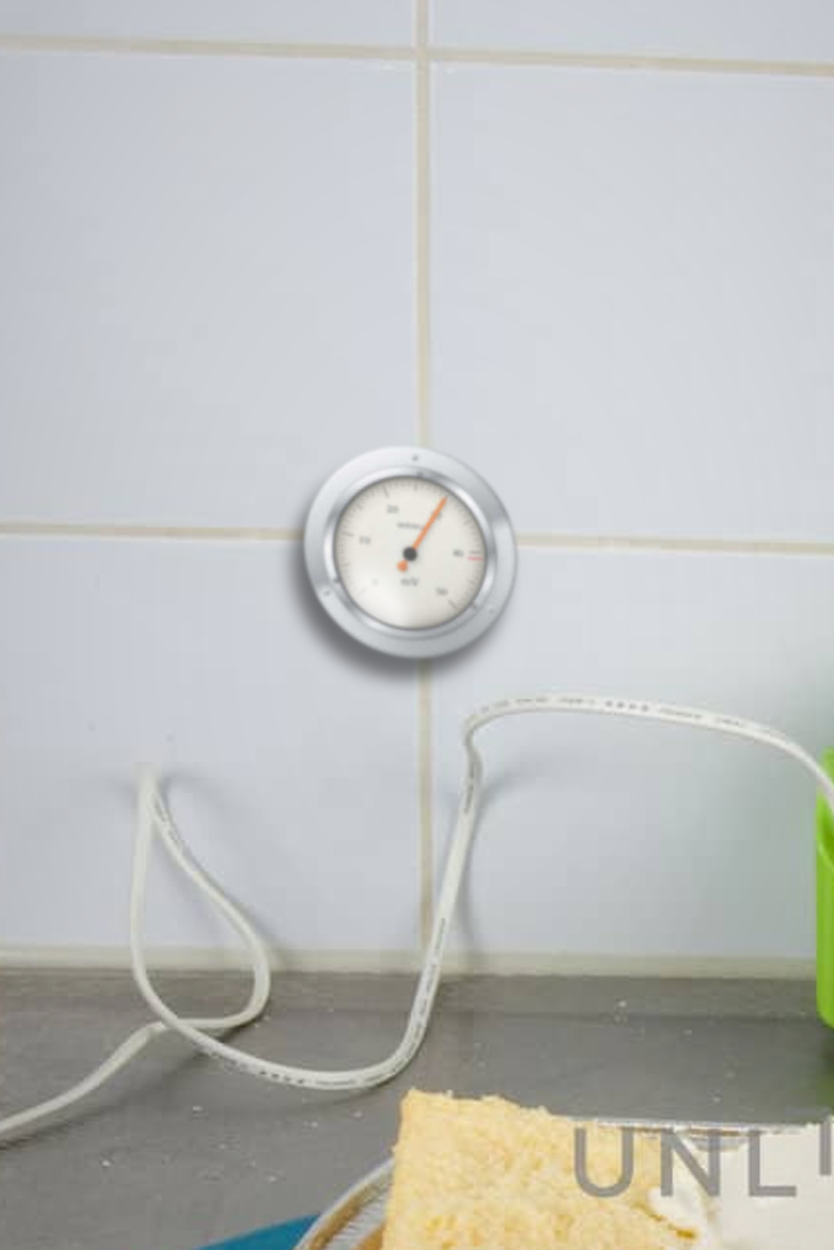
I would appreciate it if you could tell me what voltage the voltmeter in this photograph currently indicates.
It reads 30 mV
